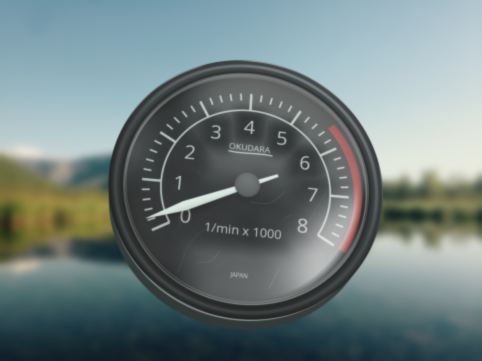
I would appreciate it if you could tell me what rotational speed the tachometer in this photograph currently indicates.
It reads 200 rpm
